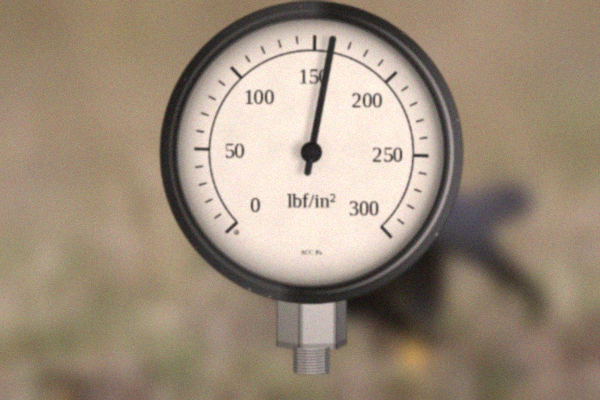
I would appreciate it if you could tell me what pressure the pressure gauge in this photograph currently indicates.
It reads 160 psi
